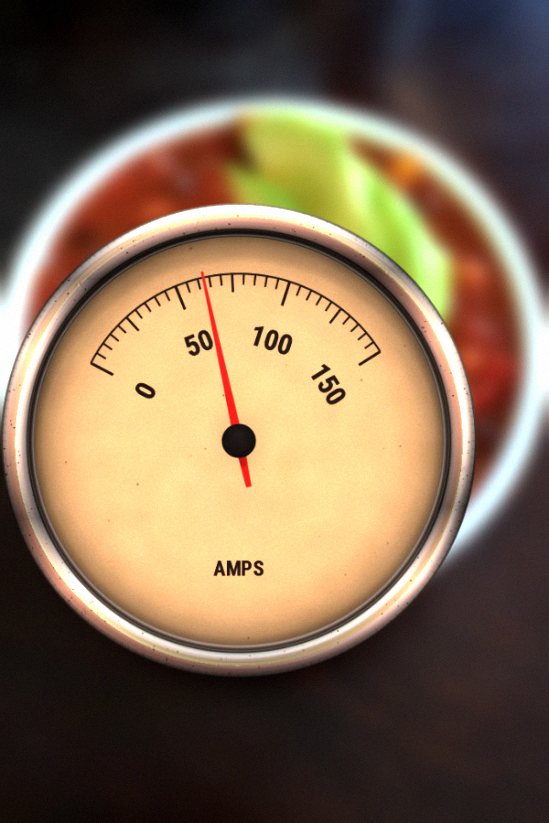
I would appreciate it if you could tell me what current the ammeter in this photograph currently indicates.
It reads 62.5 A
